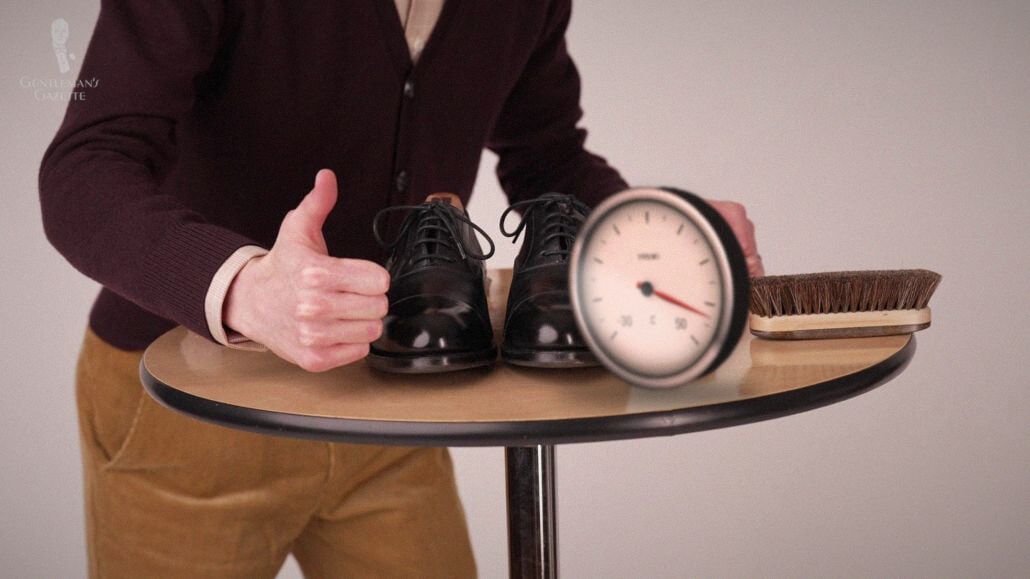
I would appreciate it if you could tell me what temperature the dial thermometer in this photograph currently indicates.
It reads 42.5 °C
